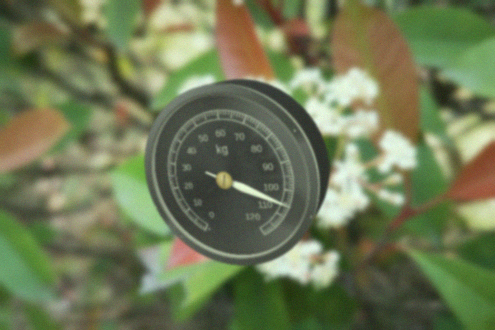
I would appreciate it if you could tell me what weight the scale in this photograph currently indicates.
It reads 105 kg
